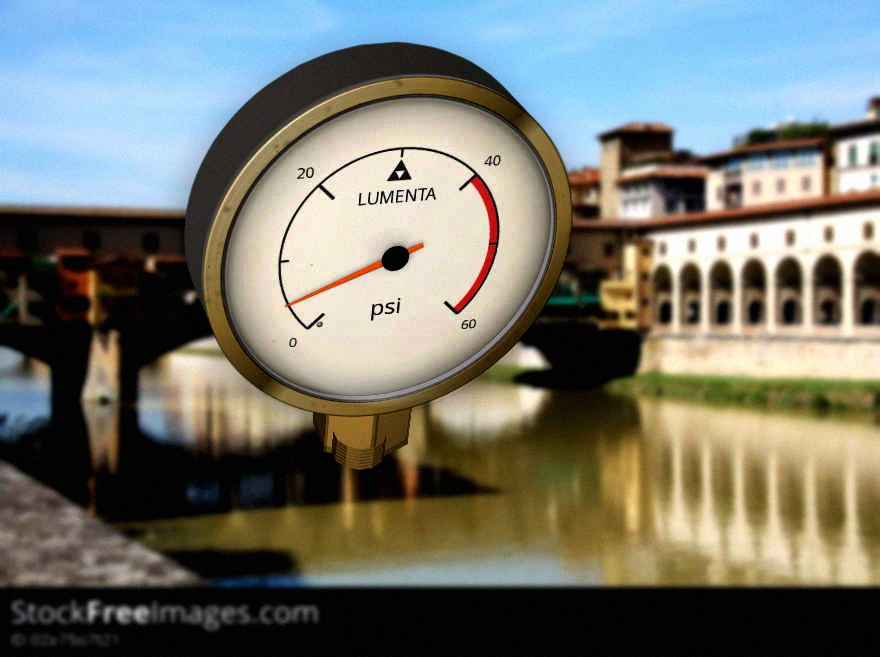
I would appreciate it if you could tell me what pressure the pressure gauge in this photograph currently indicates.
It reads 5 psi
